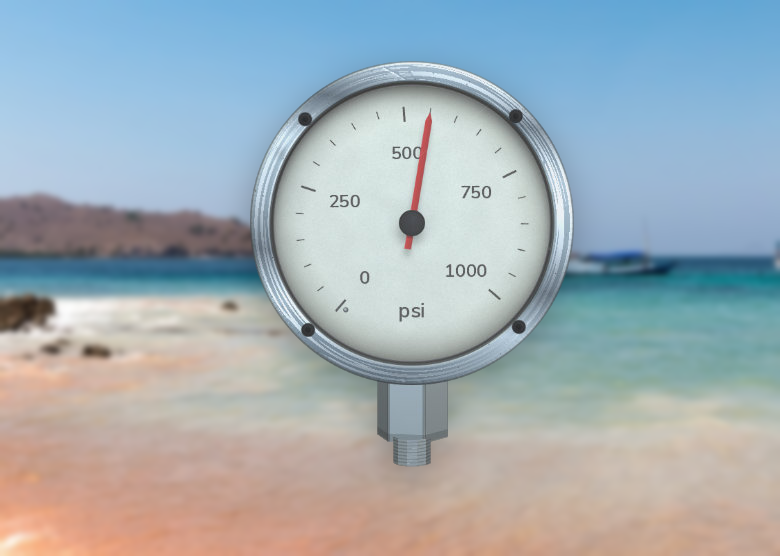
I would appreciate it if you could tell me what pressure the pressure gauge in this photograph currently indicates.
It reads 550 psi
